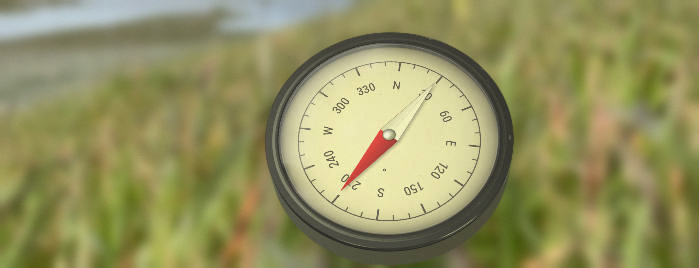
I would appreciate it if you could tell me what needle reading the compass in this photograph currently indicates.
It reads 210 °
